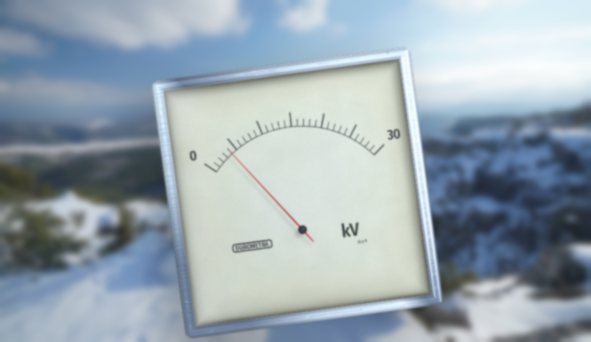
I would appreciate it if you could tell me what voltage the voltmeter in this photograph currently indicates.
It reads 4 kV
